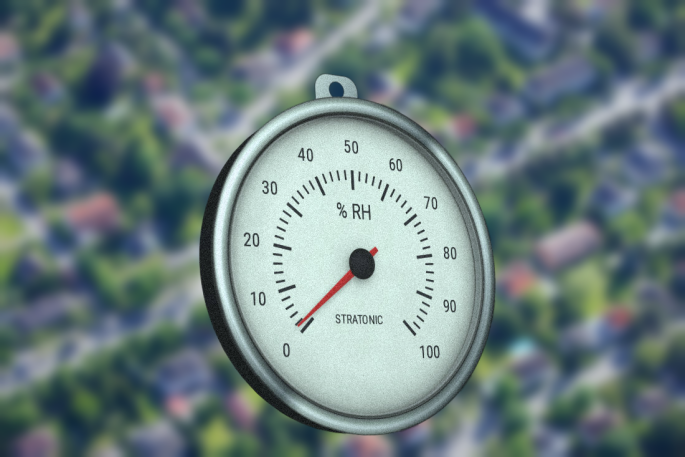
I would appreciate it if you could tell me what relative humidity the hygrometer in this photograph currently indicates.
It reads 2 %
